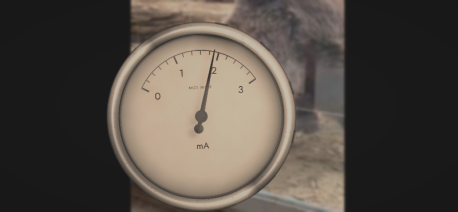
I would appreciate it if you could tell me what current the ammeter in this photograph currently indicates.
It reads 1.9 mA
